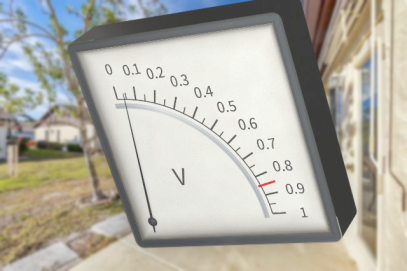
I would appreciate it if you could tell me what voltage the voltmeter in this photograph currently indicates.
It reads 0.05 V
